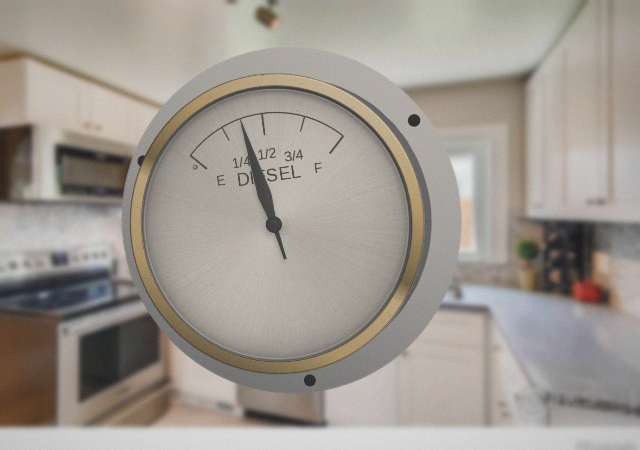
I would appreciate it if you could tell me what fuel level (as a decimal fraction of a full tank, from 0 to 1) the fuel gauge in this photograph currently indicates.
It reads 0.375
